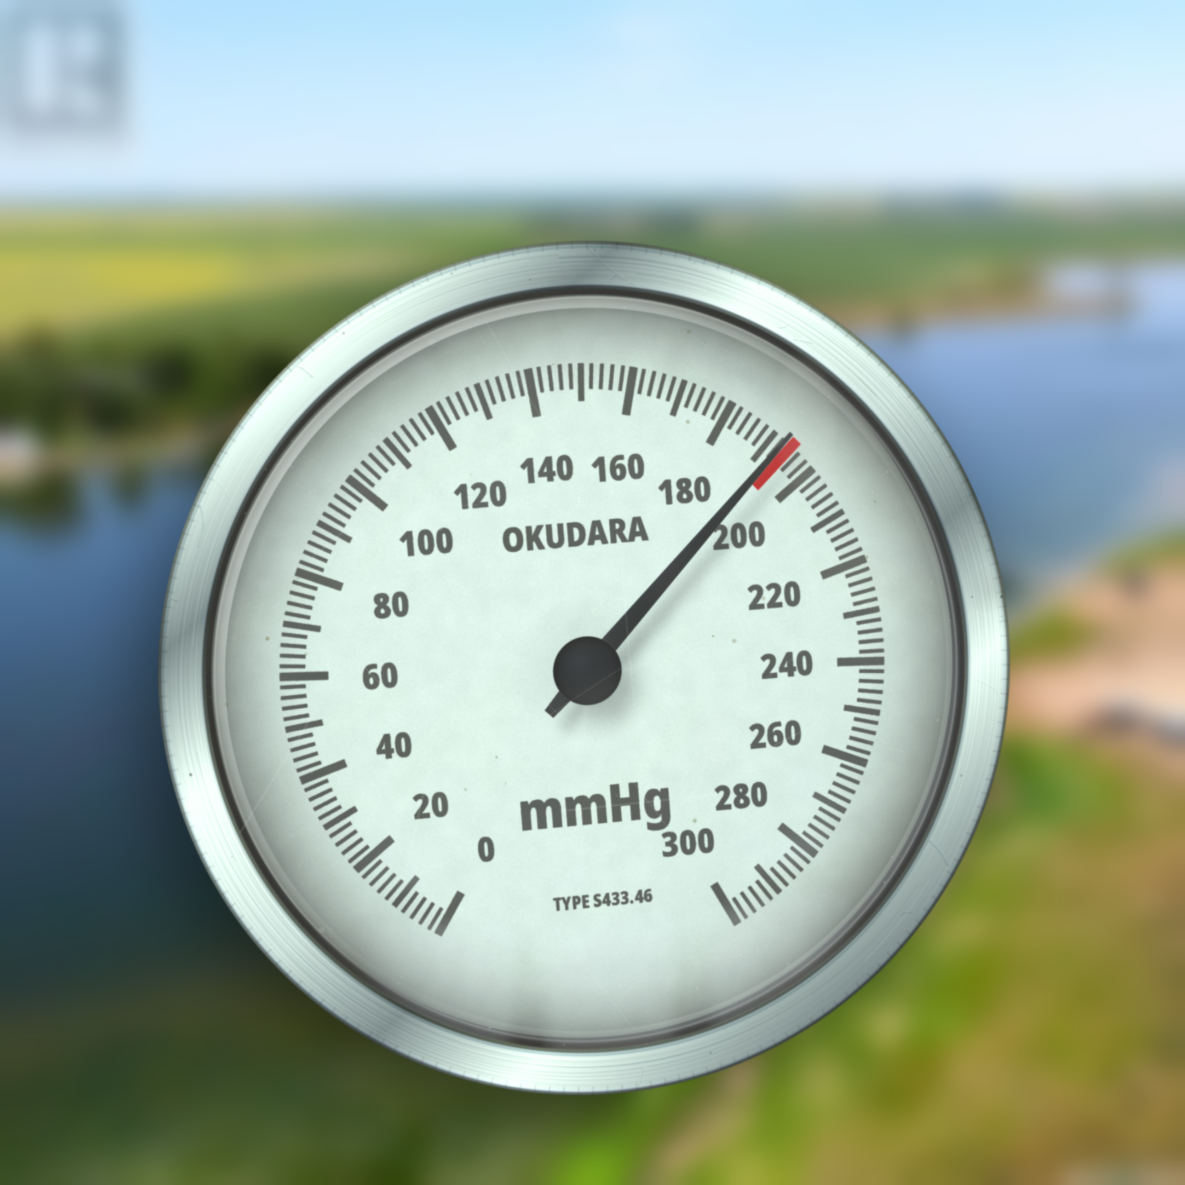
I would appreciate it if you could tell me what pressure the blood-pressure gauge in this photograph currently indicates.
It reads 192 mmHg
